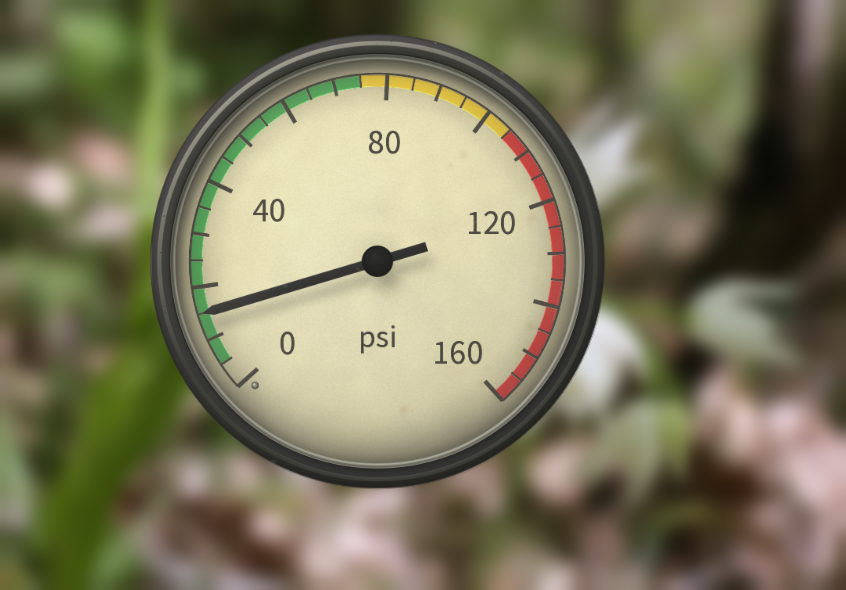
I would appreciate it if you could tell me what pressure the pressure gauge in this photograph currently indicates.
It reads 15 psi
